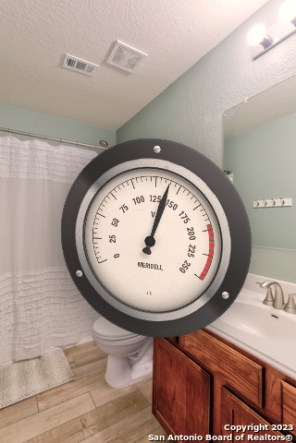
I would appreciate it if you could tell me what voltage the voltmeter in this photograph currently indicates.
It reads 140 V
